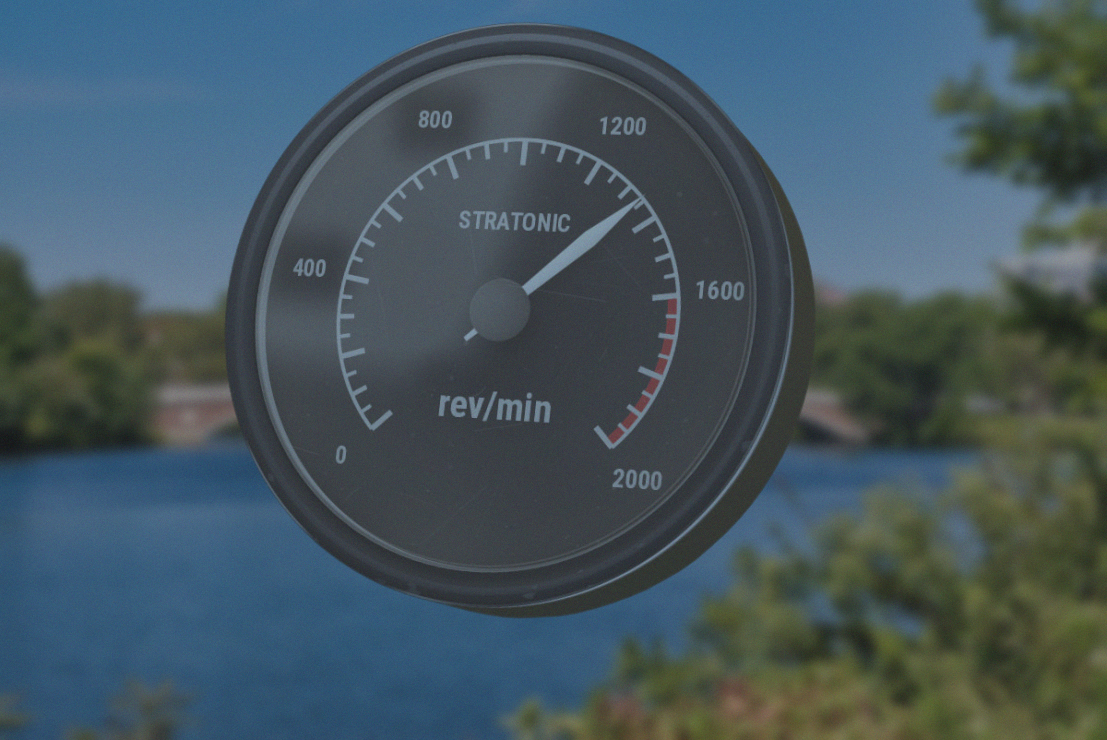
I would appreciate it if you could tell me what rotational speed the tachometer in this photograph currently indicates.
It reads 1350 rpm
